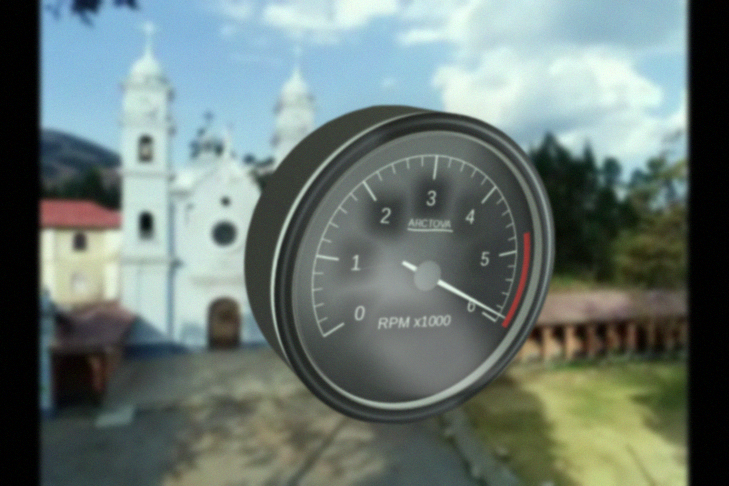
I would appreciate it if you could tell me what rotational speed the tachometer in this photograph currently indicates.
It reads 5900 rpm
